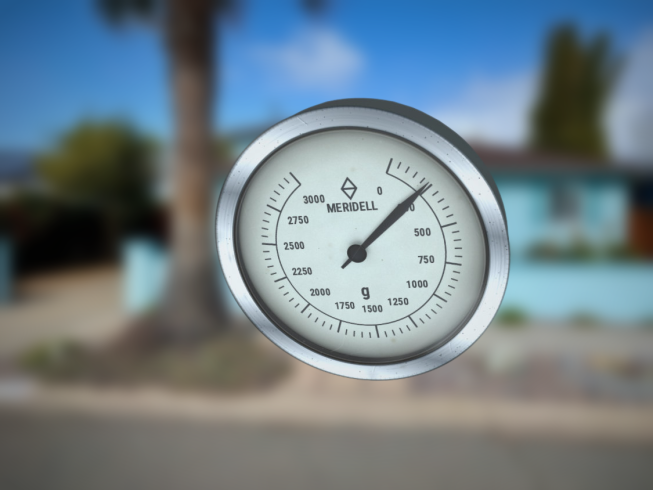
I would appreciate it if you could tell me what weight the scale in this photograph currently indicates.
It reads 225 g
